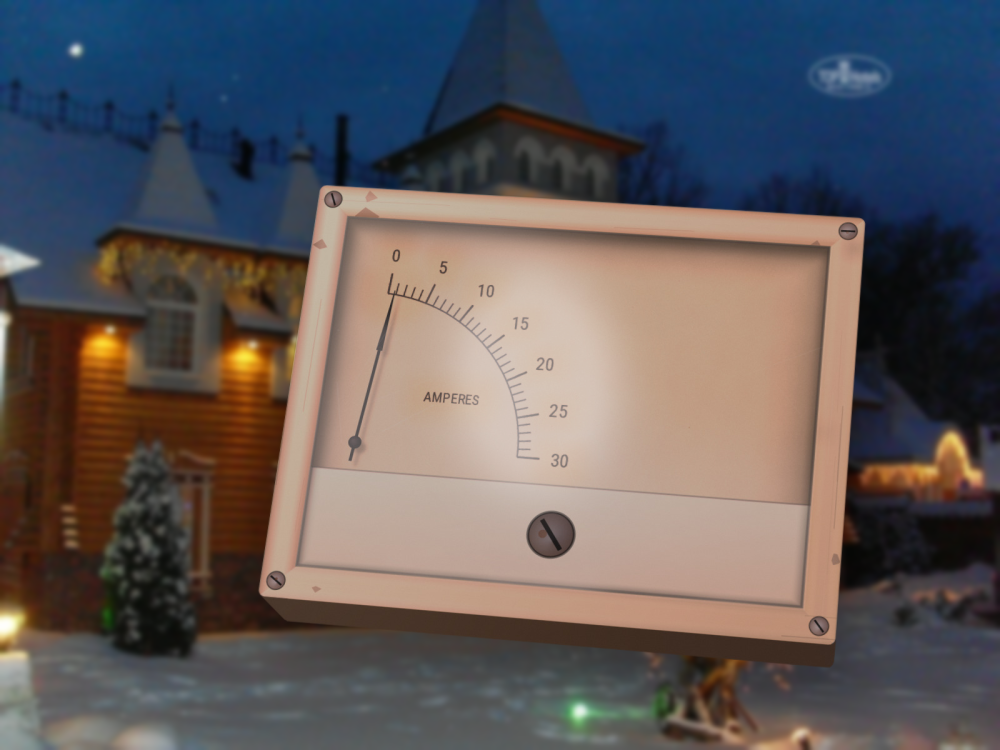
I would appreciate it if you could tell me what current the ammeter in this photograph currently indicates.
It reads 1 A
